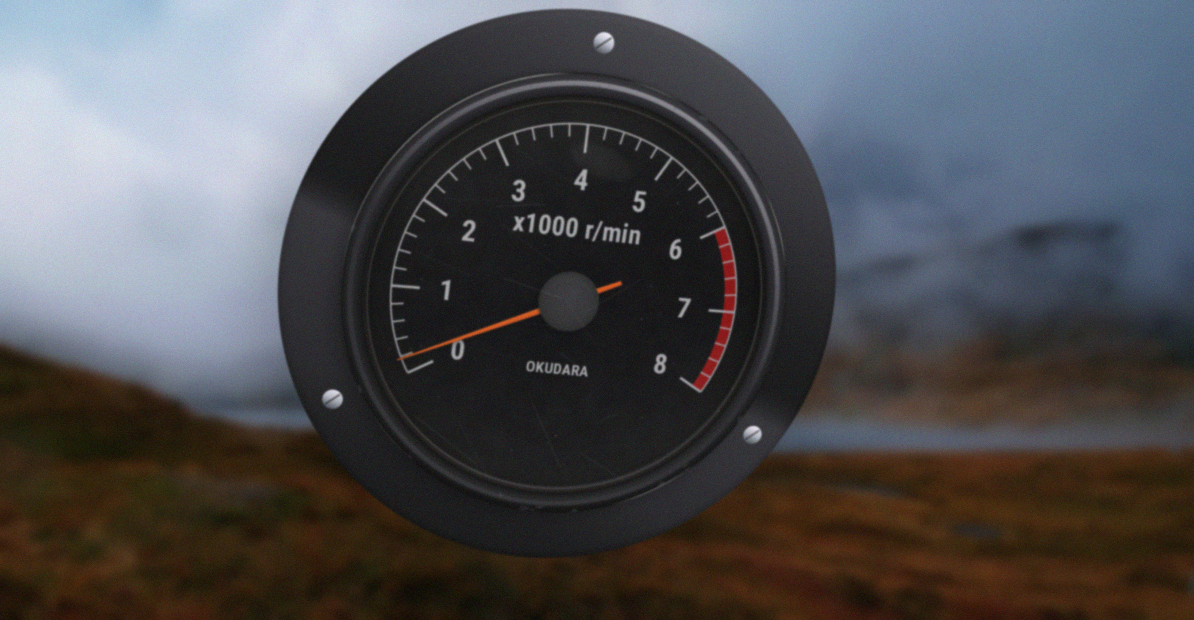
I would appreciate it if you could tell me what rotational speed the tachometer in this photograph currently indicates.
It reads 200 rpm
